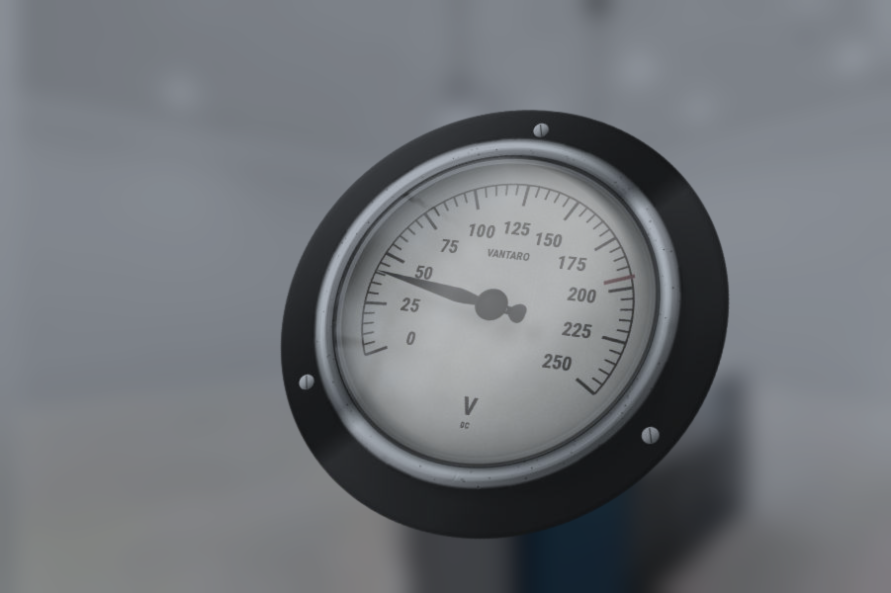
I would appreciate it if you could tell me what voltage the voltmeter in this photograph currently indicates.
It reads 40 V
